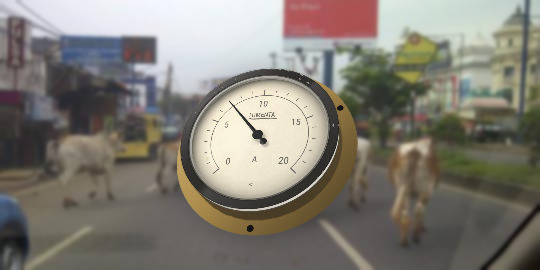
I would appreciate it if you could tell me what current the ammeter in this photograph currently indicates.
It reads 7 A
